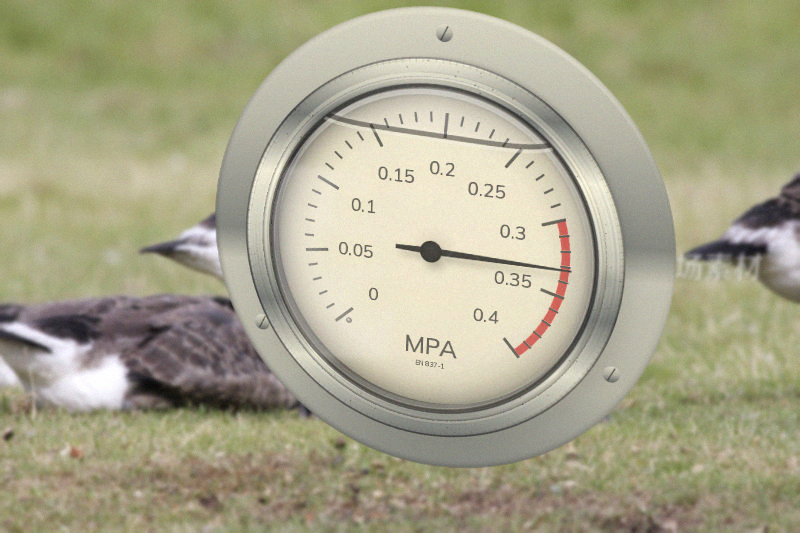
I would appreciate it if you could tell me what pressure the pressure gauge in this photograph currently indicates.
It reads 0.33 MPa
